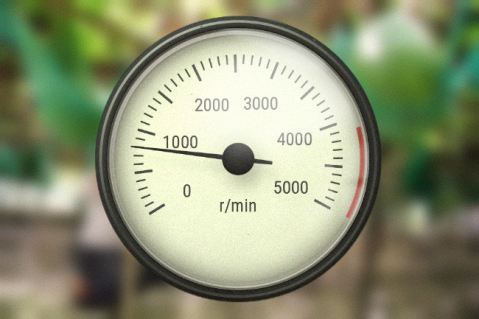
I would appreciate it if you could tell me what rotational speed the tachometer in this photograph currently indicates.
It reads 800 rpm
